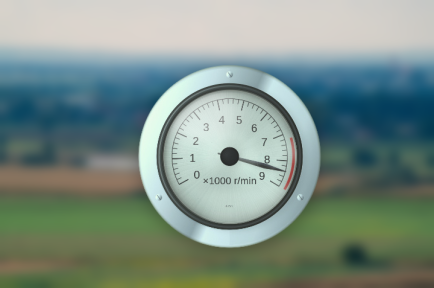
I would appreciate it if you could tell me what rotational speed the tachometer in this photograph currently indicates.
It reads 8400 rpm
